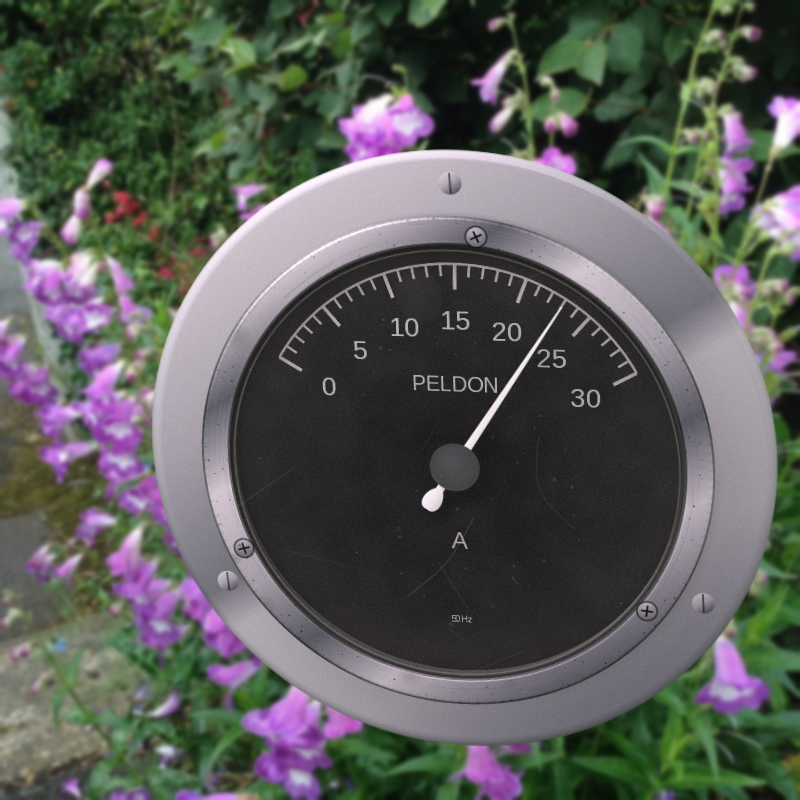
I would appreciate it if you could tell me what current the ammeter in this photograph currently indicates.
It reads 23 A
